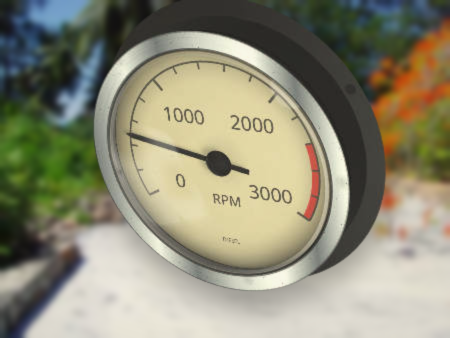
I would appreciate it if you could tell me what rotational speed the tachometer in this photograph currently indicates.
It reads 500 rpm
